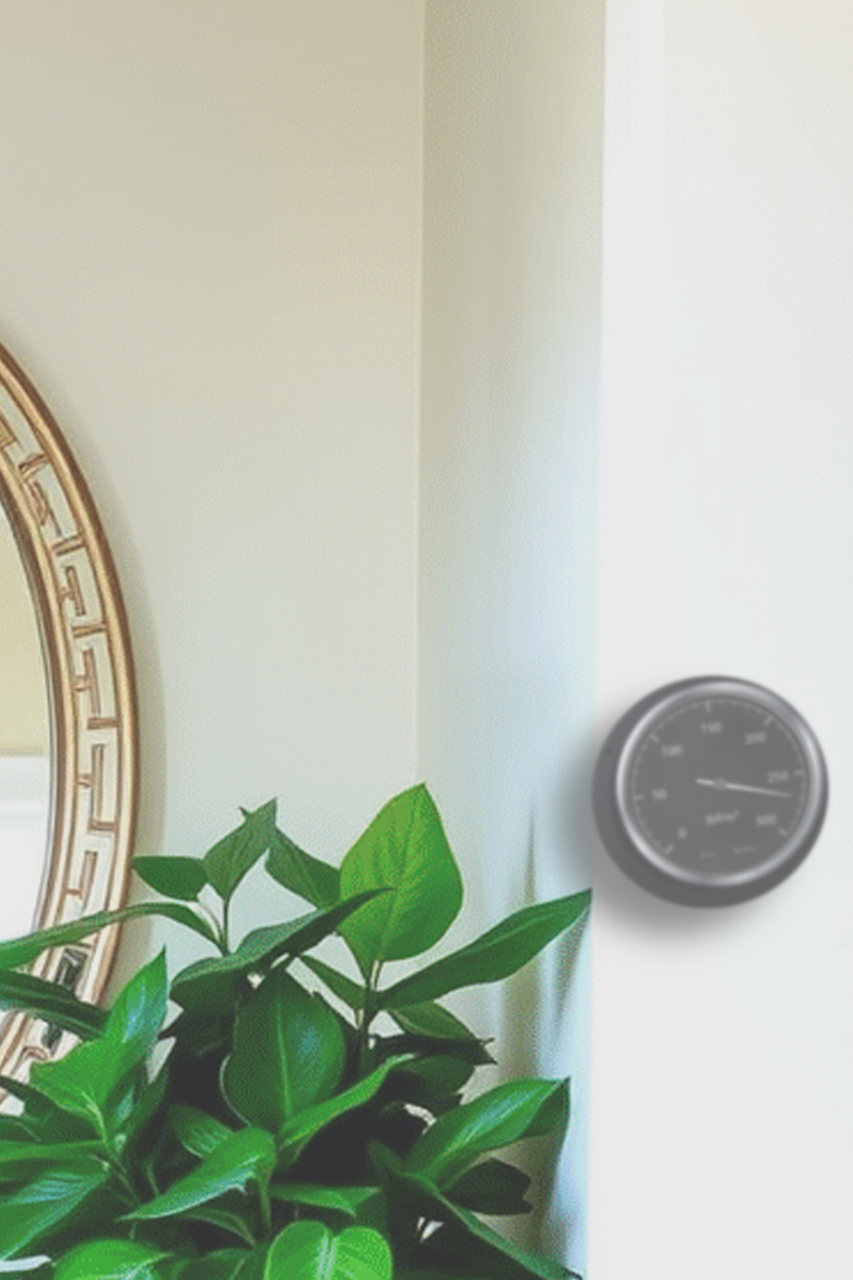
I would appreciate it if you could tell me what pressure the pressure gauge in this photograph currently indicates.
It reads 270 psi
